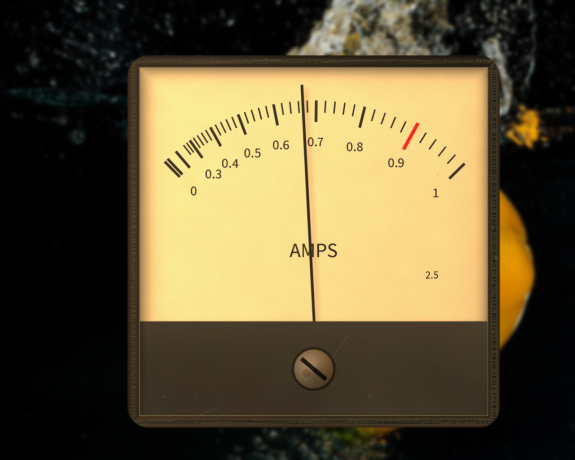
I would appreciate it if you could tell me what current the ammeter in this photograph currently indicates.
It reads 0.67 A
